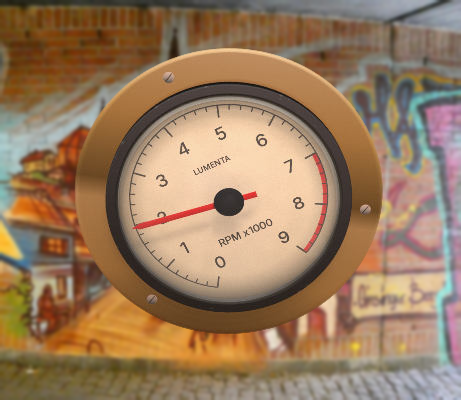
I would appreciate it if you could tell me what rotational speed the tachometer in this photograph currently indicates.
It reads 2000 rpm
